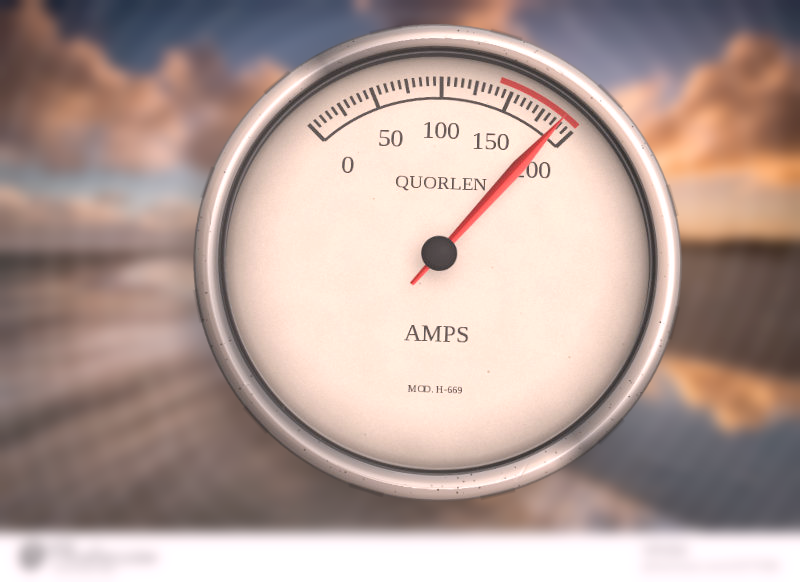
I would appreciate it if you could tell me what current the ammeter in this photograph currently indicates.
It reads 190 A
